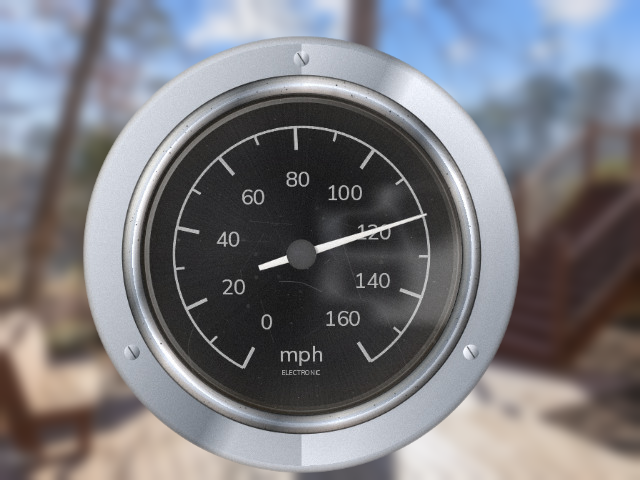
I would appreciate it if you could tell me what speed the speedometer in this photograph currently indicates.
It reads 120 mph
